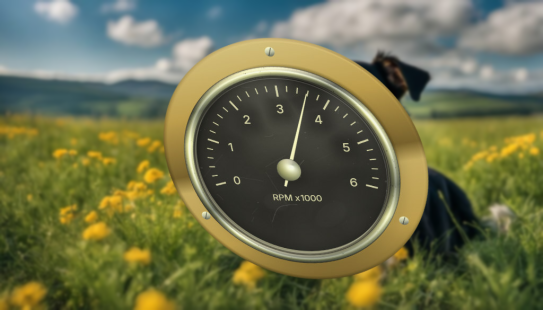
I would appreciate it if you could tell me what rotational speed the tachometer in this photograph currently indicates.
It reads 3600 rpm
